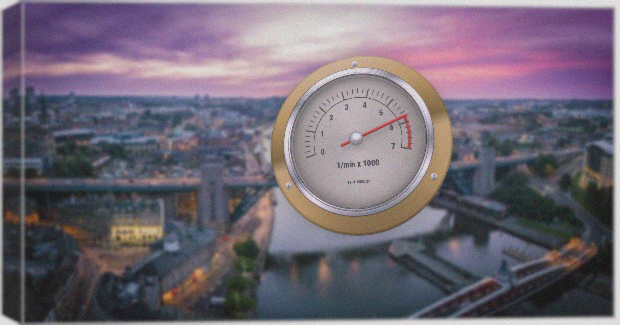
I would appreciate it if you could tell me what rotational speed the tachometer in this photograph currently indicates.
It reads 5800 rpm
